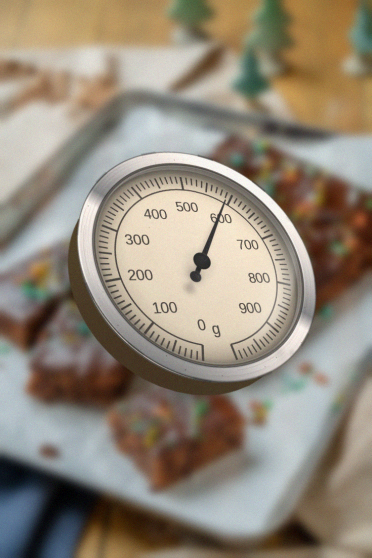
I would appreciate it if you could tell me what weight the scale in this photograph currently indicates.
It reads 590 g
